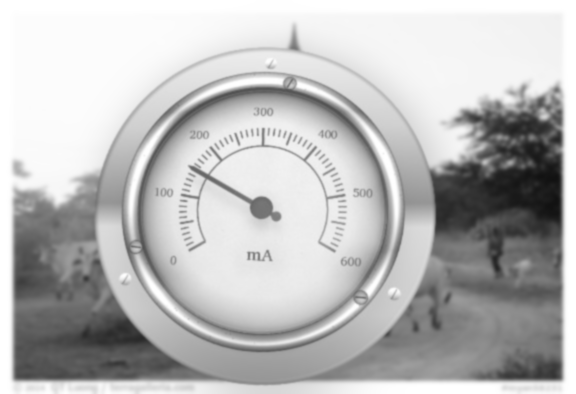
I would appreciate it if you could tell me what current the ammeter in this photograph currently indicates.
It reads 150 mA
